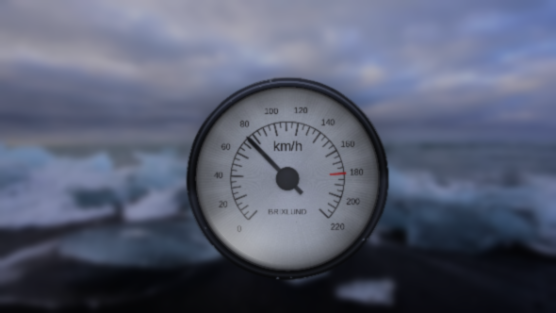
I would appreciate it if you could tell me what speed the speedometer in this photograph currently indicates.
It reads 75 km/h
